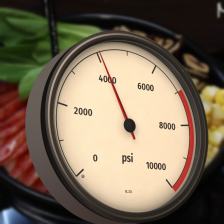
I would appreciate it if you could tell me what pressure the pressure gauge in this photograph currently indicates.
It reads 4000 psi
